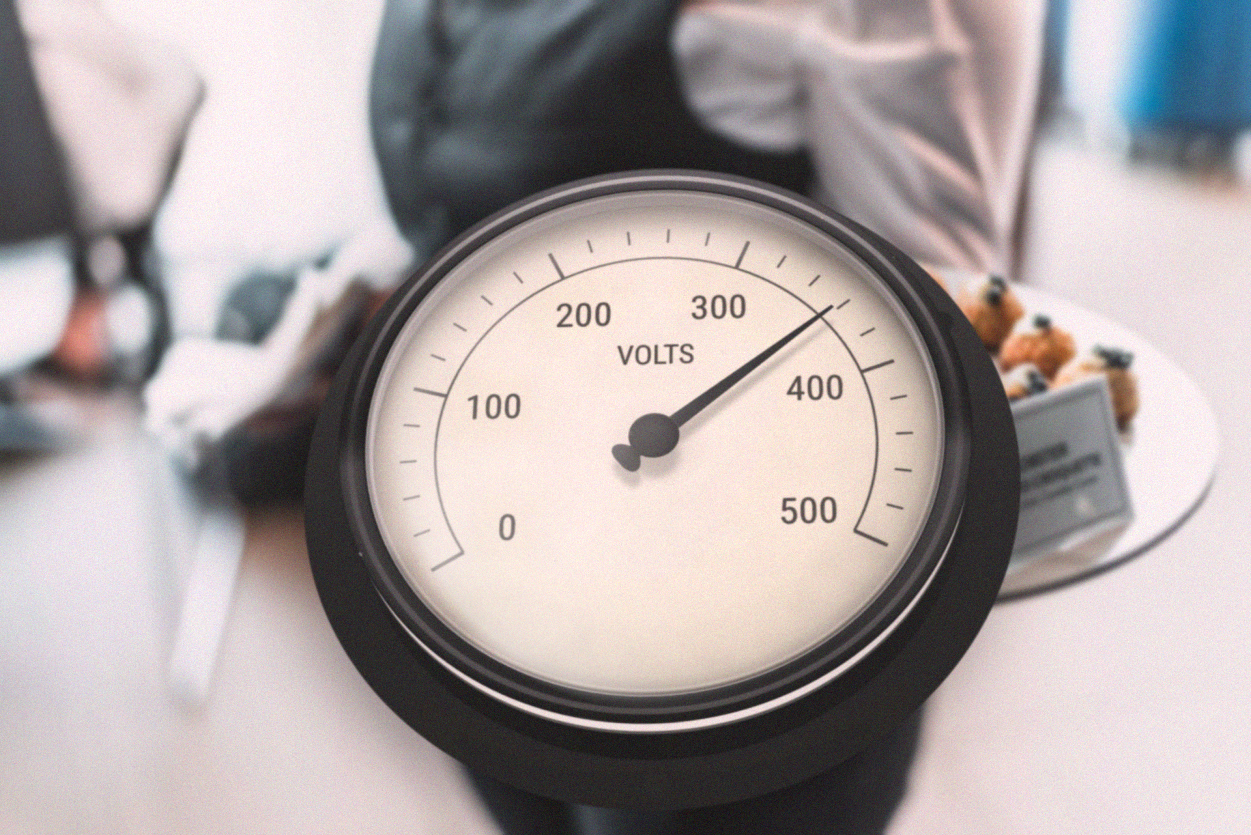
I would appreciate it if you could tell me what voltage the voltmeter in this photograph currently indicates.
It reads 360 V
